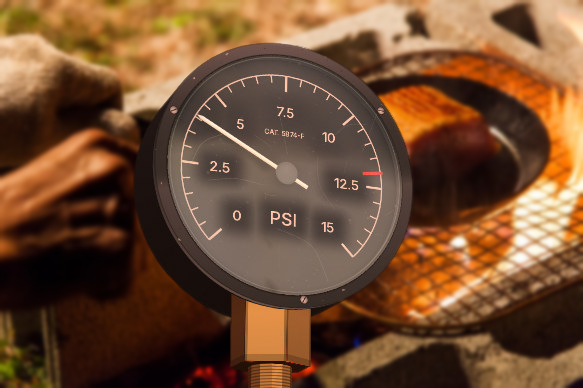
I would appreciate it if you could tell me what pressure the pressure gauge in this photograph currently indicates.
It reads 4 psi
